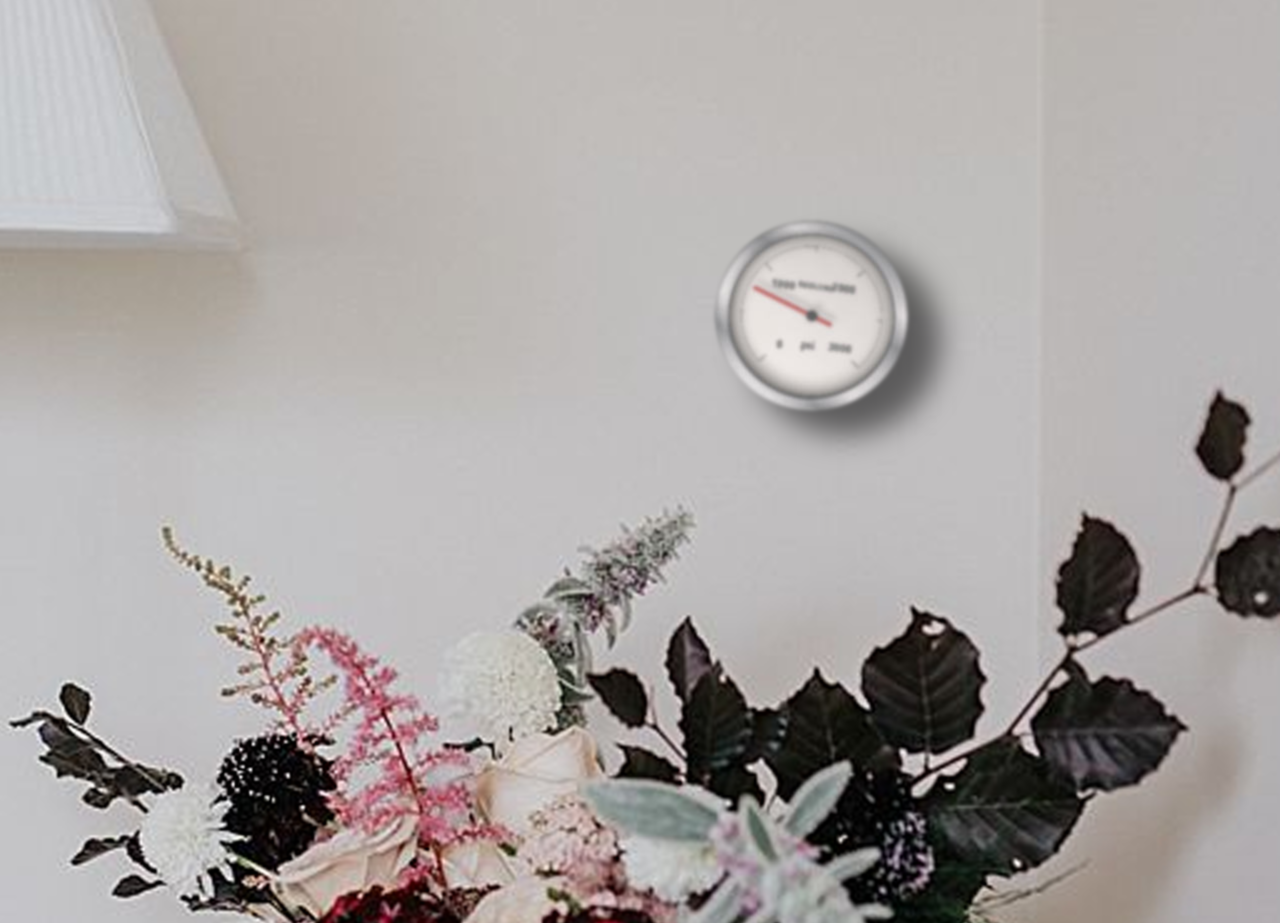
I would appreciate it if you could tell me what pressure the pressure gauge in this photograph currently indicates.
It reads 750 psi
